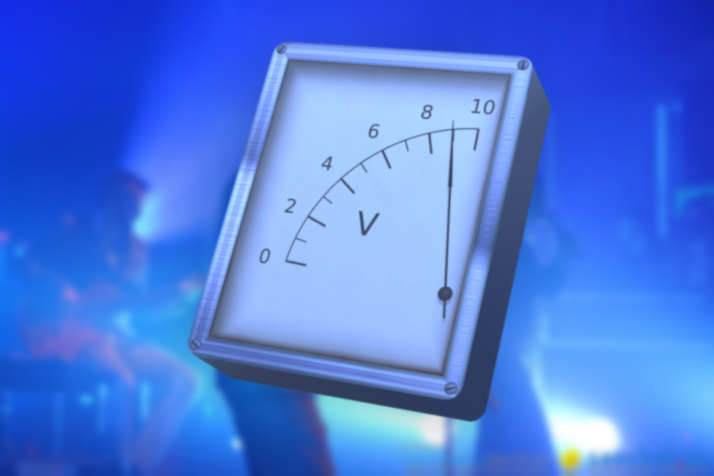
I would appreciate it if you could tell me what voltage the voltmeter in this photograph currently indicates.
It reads 9 V
